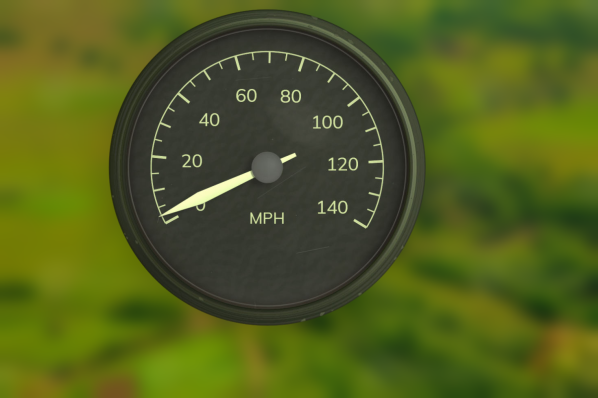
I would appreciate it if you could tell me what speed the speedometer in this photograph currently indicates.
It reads 2.5 mph
